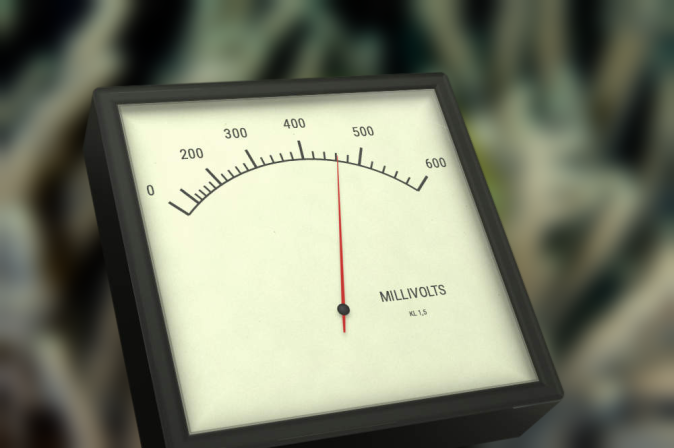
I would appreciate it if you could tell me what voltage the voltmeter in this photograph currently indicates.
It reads 460 mV
